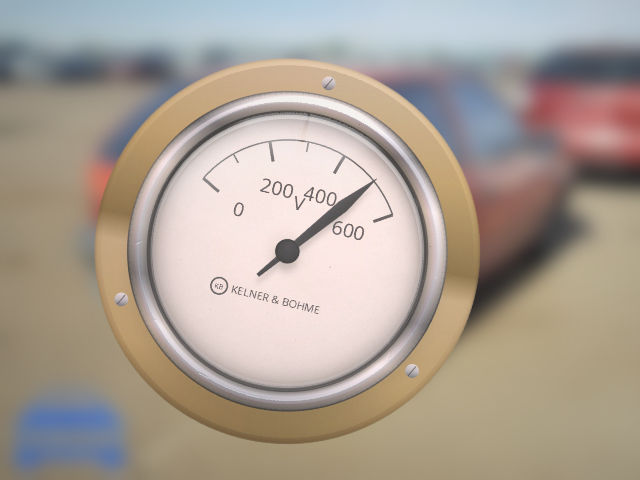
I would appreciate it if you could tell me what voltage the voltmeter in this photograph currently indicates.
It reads 500 V
